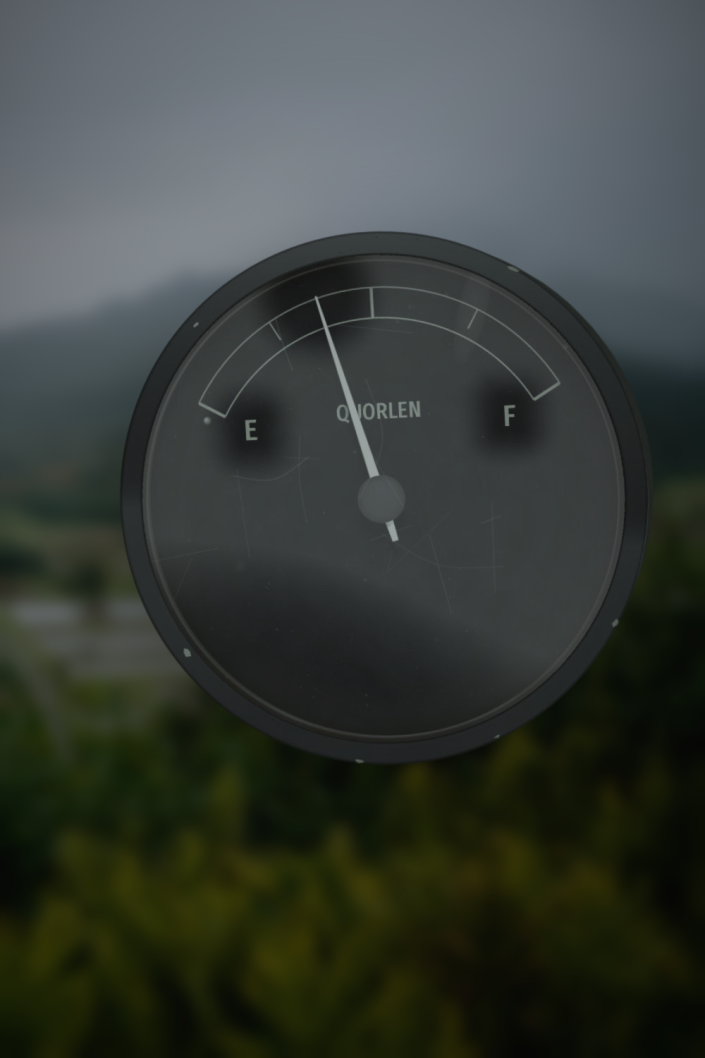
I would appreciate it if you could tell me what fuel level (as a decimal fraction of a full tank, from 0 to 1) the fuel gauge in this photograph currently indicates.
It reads 0.375
